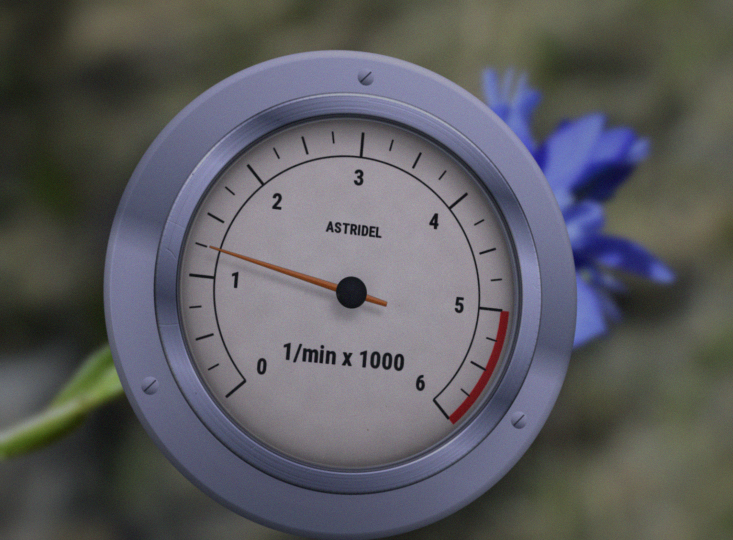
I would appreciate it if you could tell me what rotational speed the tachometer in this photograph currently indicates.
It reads 1250 rpm
